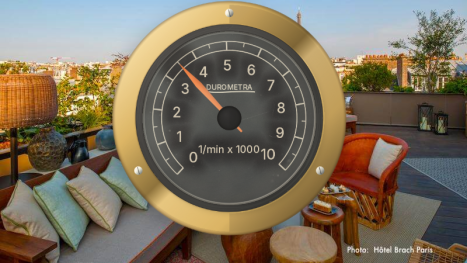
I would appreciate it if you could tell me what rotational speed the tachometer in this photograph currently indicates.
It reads 3500 rpm
